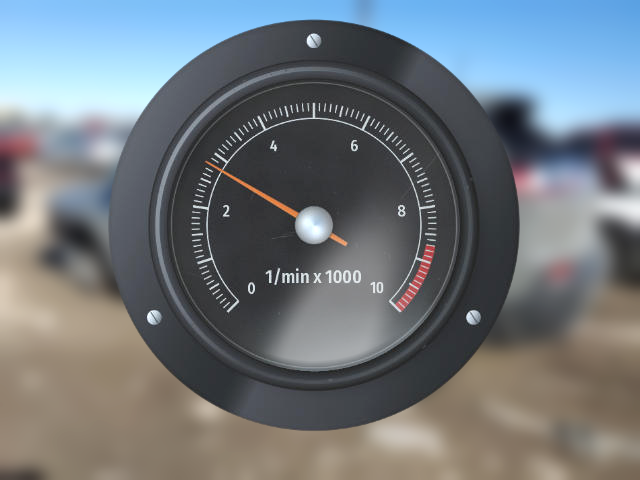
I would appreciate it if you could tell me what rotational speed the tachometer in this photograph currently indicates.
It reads 2800 rpm
